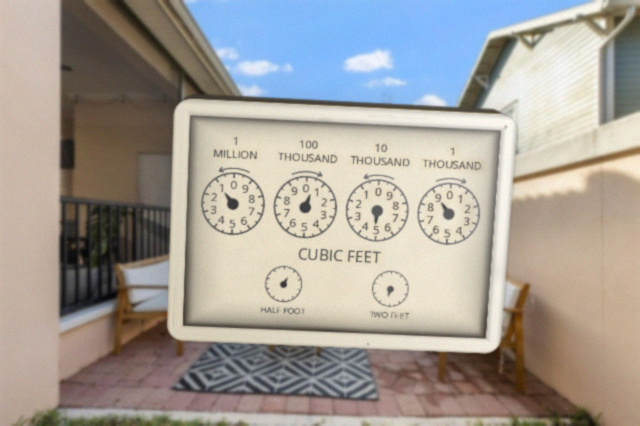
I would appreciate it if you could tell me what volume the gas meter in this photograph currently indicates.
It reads 104900 ft³
